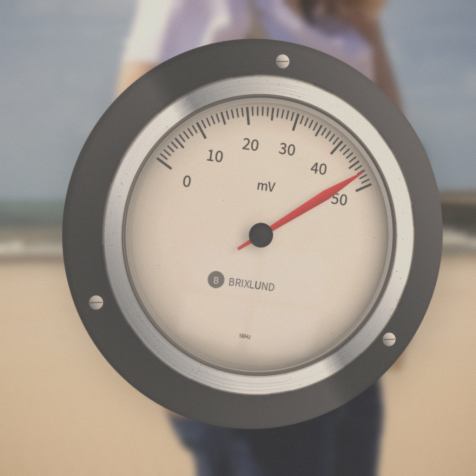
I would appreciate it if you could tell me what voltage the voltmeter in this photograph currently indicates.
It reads 47 mV
